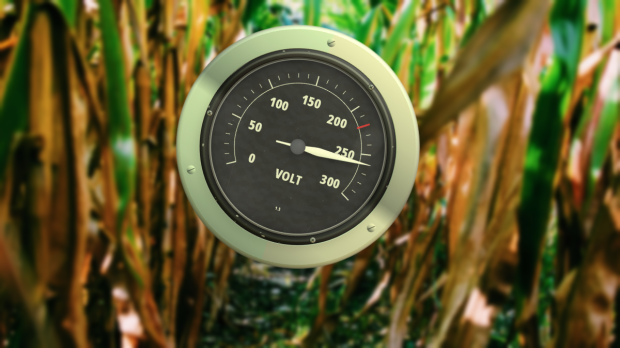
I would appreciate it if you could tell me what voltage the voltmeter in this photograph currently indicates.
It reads 260 V
